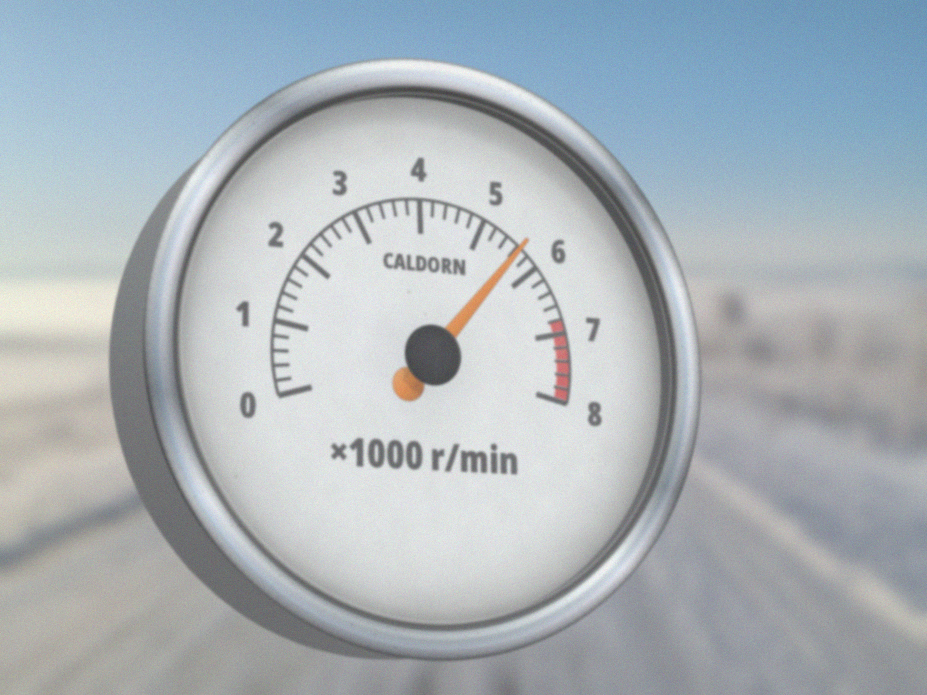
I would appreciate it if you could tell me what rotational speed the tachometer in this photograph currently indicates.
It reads 5600 rpm
